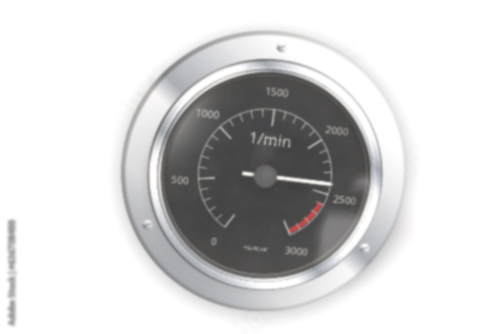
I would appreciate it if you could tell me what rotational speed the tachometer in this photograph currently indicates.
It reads 2400 rpm
